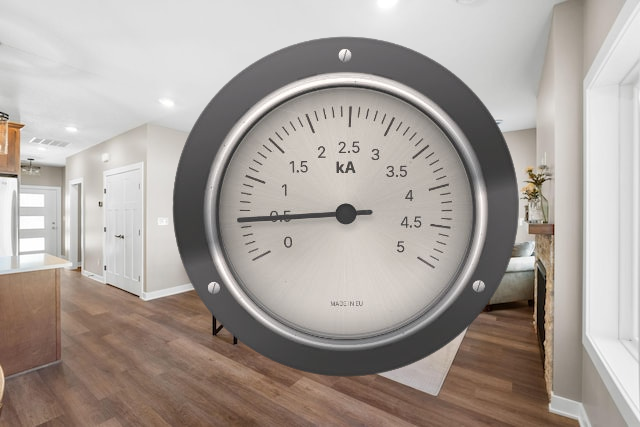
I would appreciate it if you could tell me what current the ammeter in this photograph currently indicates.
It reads 0.5 kA
